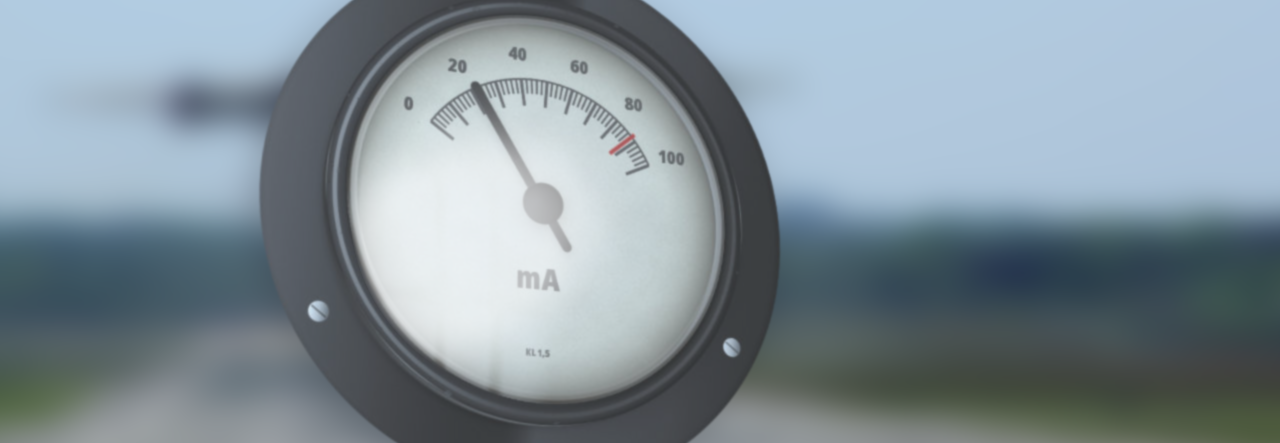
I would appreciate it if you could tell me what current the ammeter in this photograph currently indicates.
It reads 20 mA
